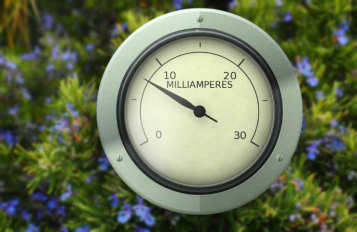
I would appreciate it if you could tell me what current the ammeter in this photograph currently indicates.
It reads 7.5 mA
